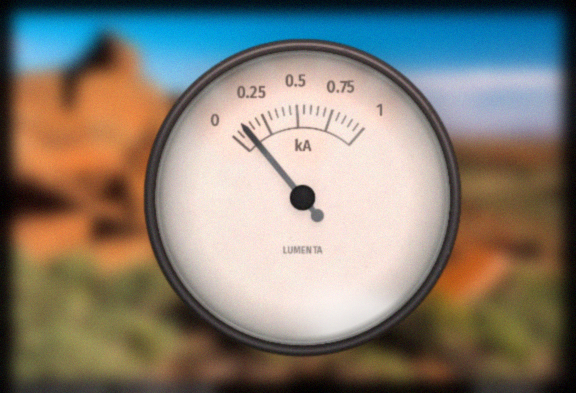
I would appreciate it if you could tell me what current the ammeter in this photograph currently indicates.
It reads 0.1 kA
